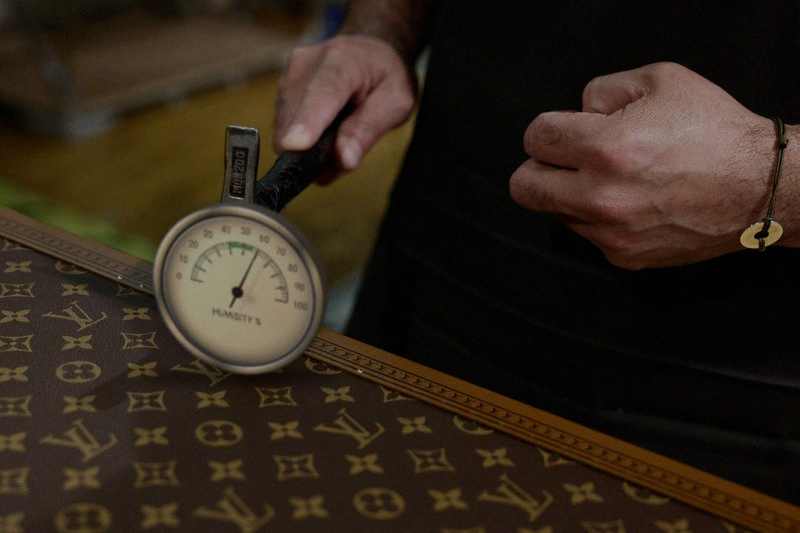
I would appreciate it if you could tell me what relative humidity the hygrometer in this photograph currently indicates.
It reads 60 %
